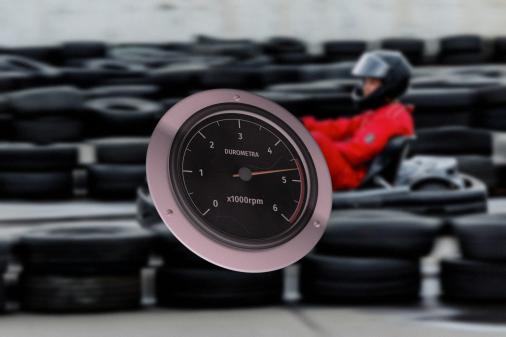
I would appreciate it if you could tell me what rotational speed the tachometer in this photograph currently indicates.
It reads 4750 rpm
